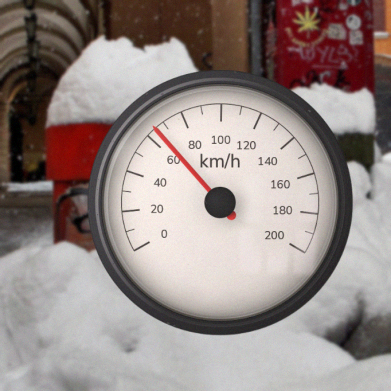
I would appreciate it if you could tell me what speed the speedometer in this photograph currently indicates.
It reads 65 km/h
